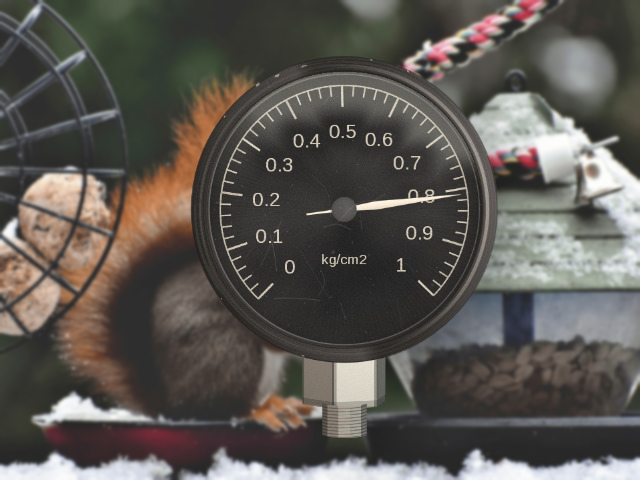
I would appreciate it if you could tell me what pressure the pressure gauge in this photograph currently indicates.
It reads 0.81 kg/cm²
